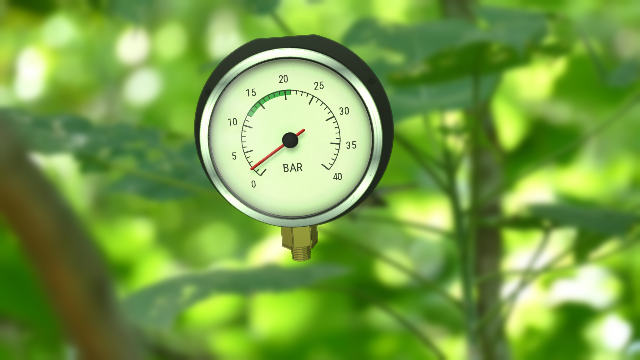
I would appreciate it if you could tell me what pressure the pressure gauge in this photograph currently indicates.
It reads 2 bar
